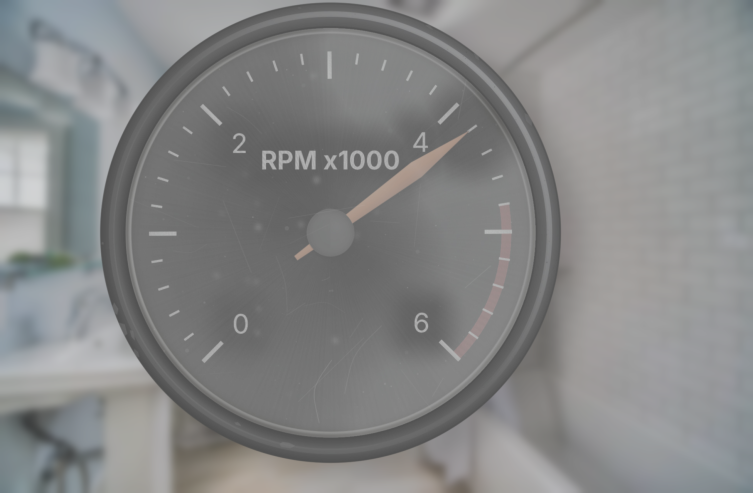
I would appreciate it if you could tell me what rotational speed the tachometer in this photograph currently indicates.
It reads 4200 rpm
